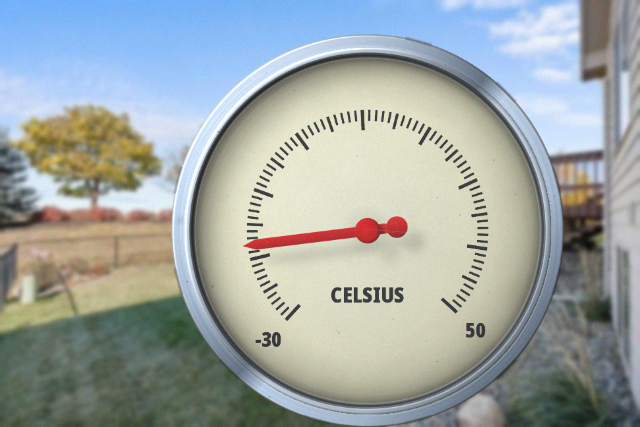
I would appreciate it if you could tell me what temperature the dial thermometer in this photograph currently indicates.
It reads -18 °C
